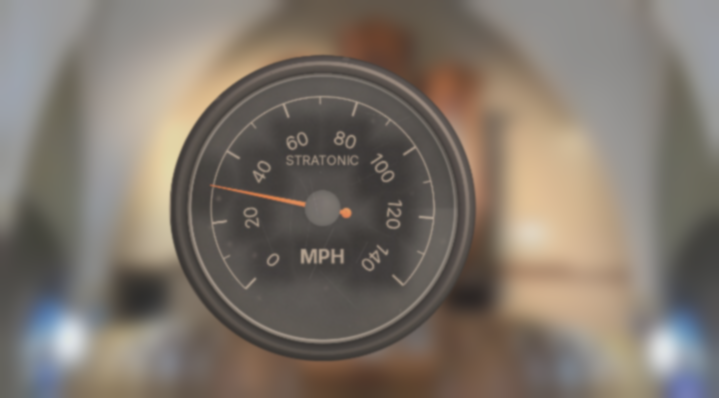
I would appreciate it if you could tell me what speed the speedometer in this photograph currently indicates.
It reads 30 mph
